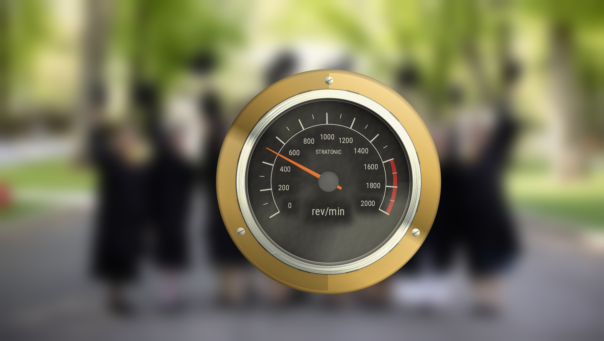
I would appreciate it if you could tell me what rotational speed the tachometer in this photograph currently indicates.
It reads 500 rpm
